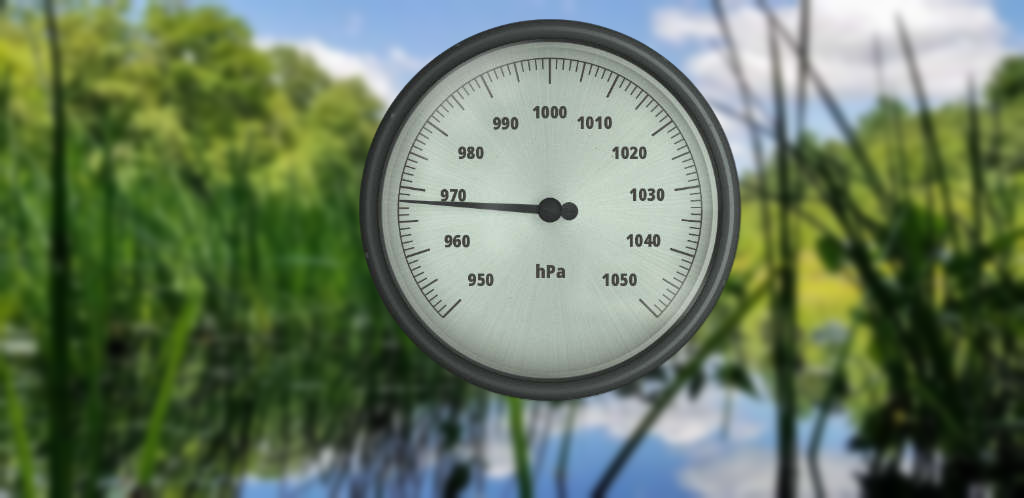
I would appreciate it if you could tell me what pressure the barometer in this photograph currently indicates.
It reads 968 hPa
